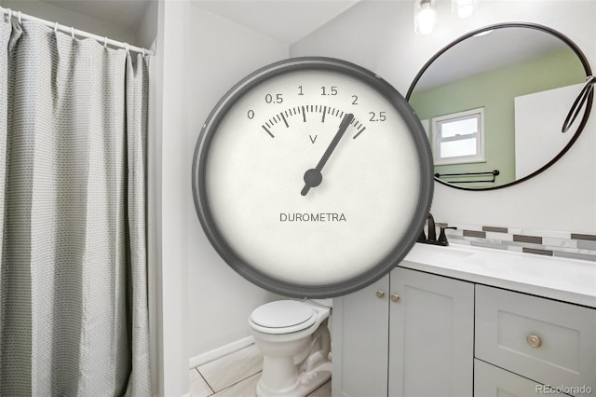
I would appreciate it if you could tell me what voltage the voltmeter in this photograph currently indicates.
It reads 2.1 V
